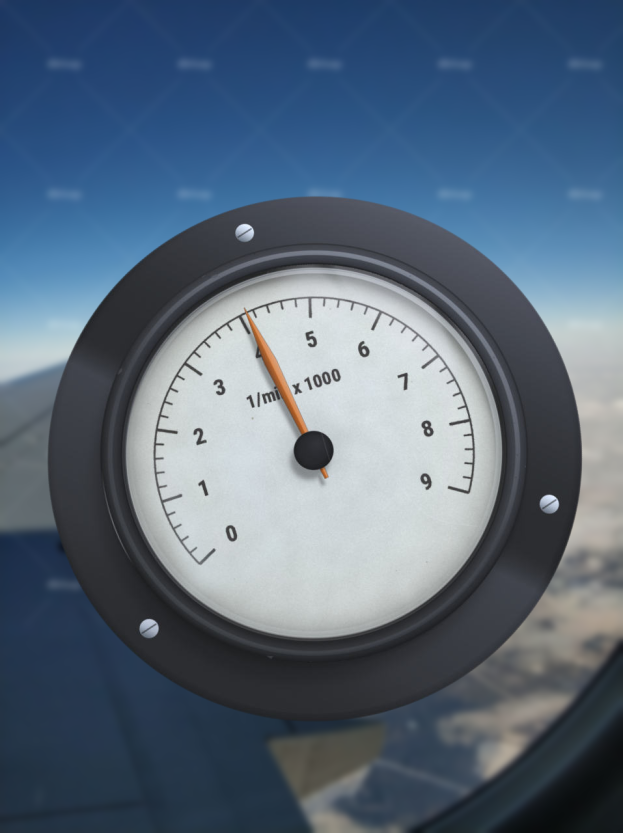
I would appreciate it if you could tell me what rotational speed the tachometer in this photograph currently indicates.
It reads 4100 rpm
